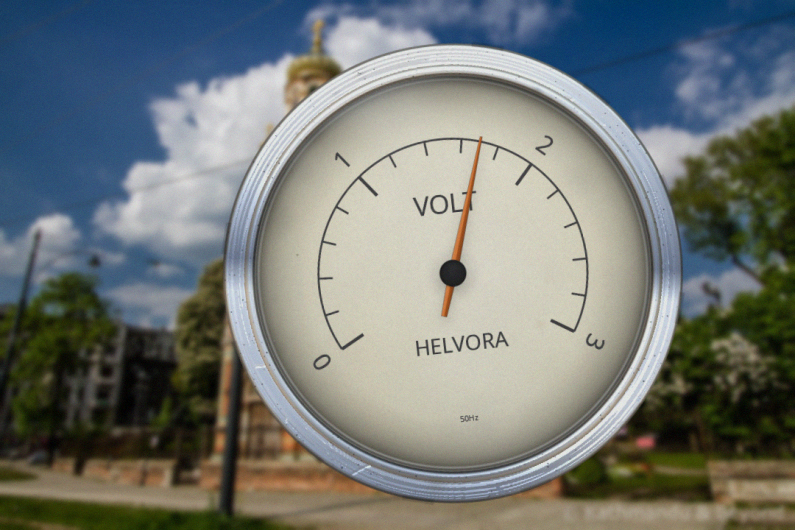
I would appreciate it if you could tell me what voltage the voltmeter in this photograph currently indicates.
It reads 1.7 V
